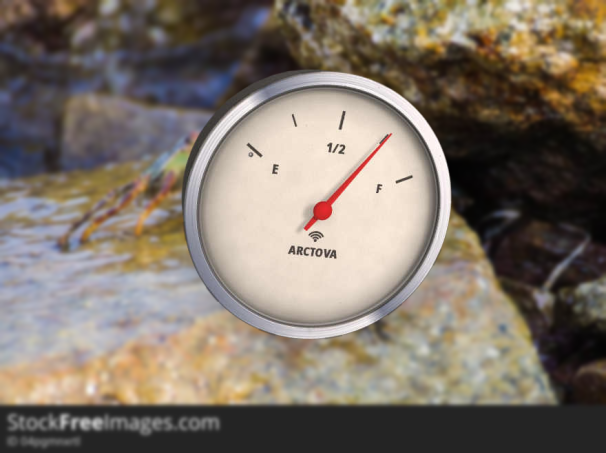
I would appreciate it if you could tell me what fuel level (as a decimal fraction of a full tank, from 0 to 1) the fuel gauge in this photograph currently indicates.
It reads 0.75
